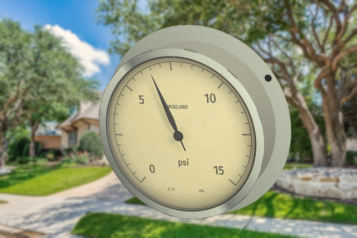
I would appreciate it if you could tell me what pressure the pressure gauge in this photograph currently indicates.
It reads 6.5 psi
